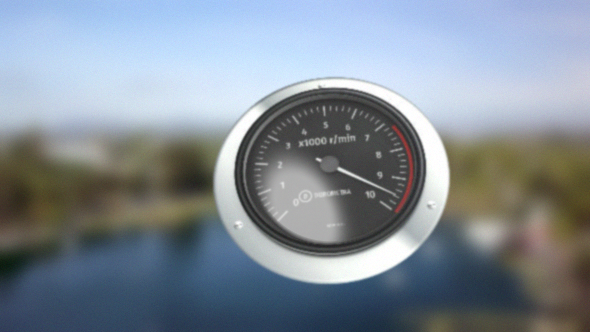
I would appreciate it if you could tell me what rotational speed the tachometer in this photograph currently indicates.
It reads 9600 rpm
